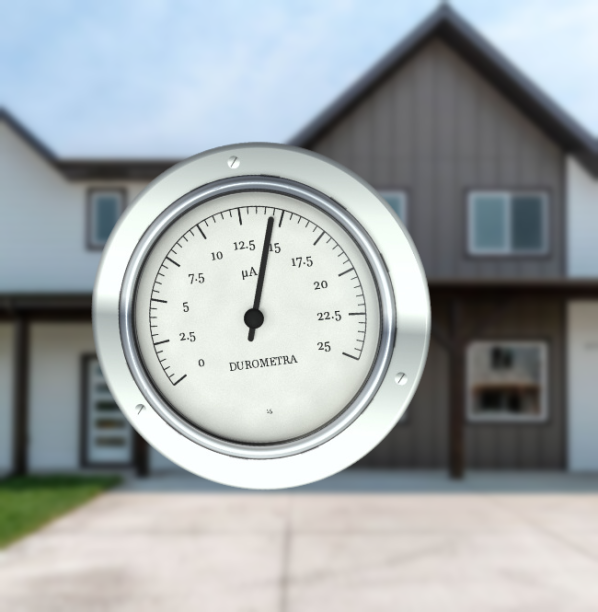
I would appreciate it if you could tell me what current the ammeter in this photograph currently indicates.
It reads 14.5 µA
